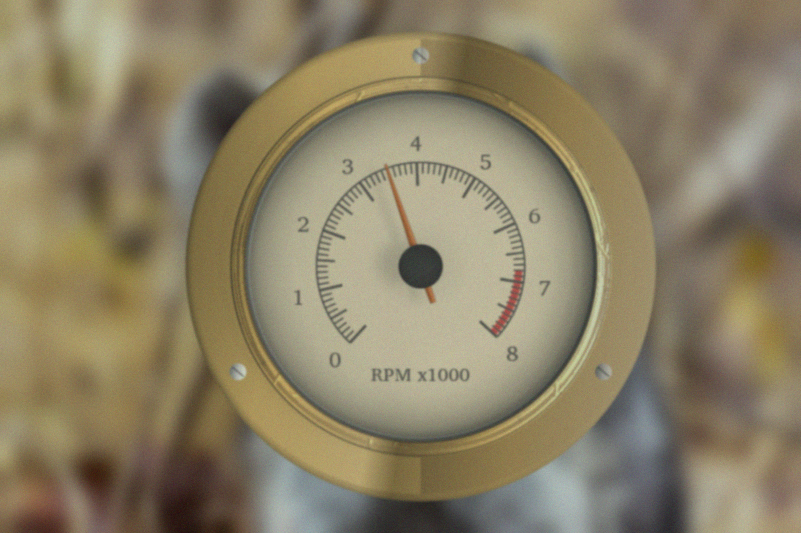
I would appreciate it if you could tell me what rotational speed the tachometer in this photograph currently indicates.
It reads 3500 rpm
